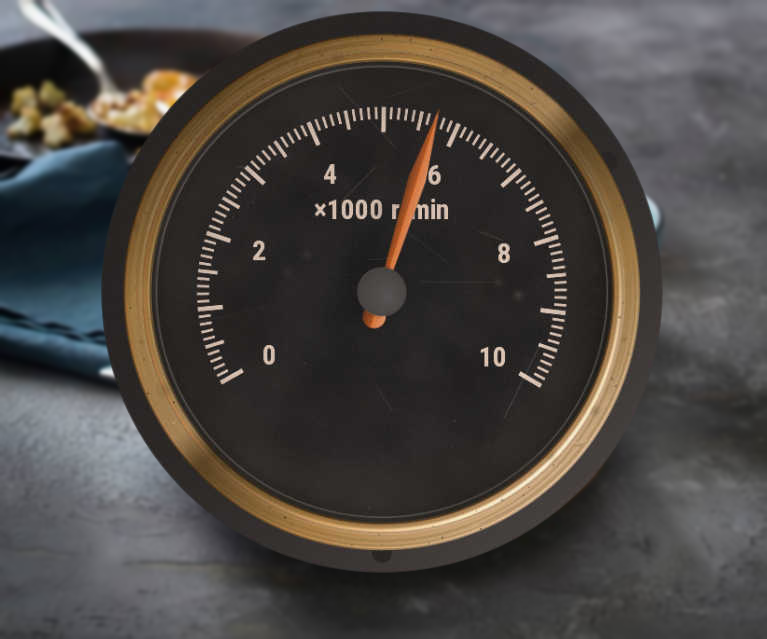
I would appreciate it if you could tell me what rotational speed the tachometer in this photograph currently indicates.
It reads 5700 rpm
